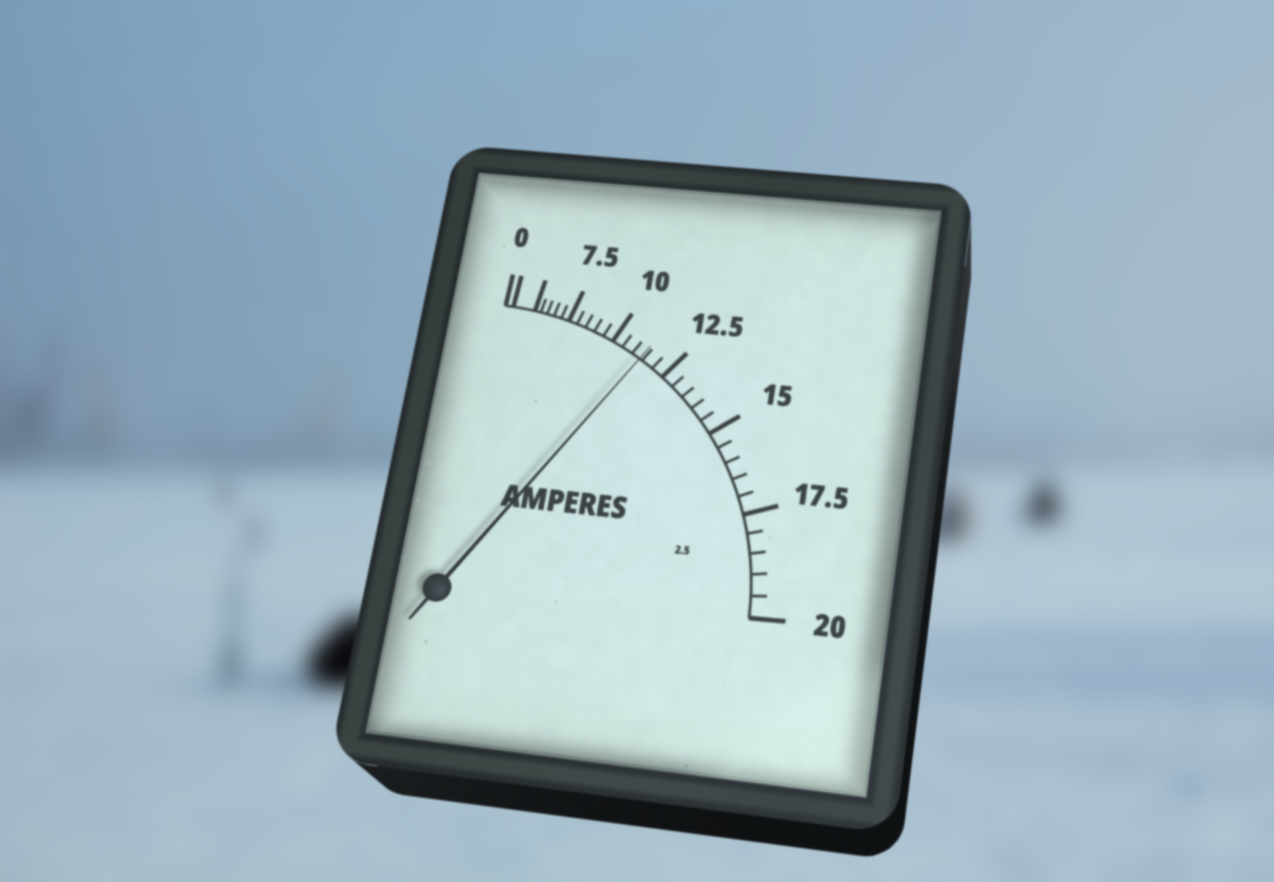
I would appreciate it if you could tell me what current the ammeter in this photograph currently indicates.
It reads 11.5 A
